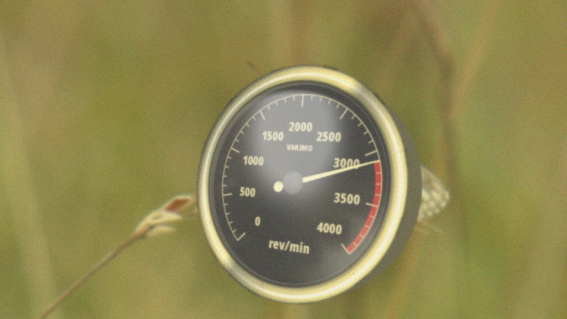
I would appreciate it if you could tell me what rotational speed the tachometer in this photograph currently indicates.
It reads 3100 rpm
